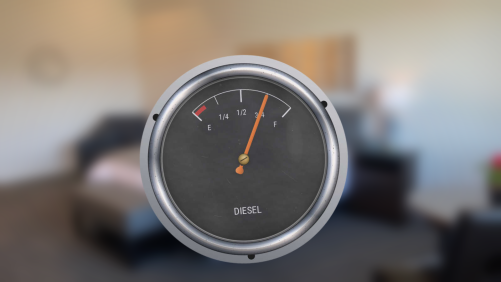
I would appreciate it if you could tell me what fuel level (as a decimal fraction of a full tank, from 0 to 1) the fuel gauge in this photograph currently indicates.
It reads 0.75
